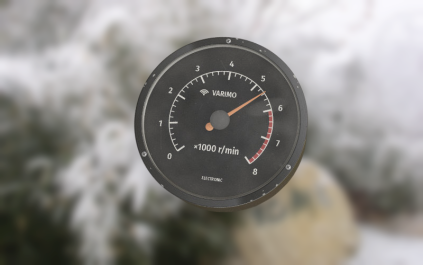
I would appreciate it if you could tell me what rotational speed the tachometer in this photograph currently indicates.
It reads 5400 rpm
